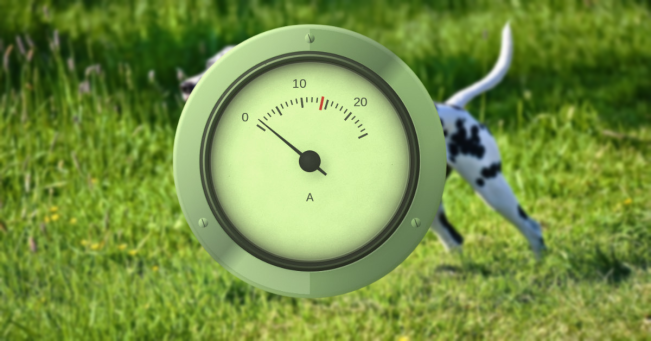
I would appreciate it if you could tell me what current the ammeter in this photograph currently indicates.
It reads 1 A
